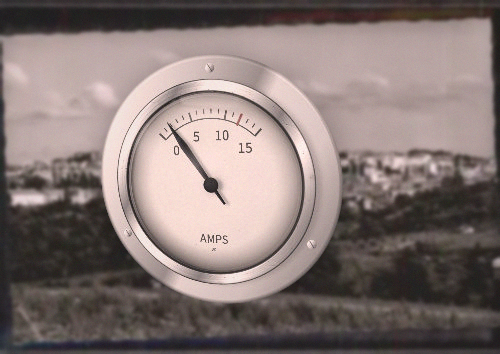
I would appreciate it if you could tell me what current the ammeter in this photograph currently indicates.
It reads 2 A
